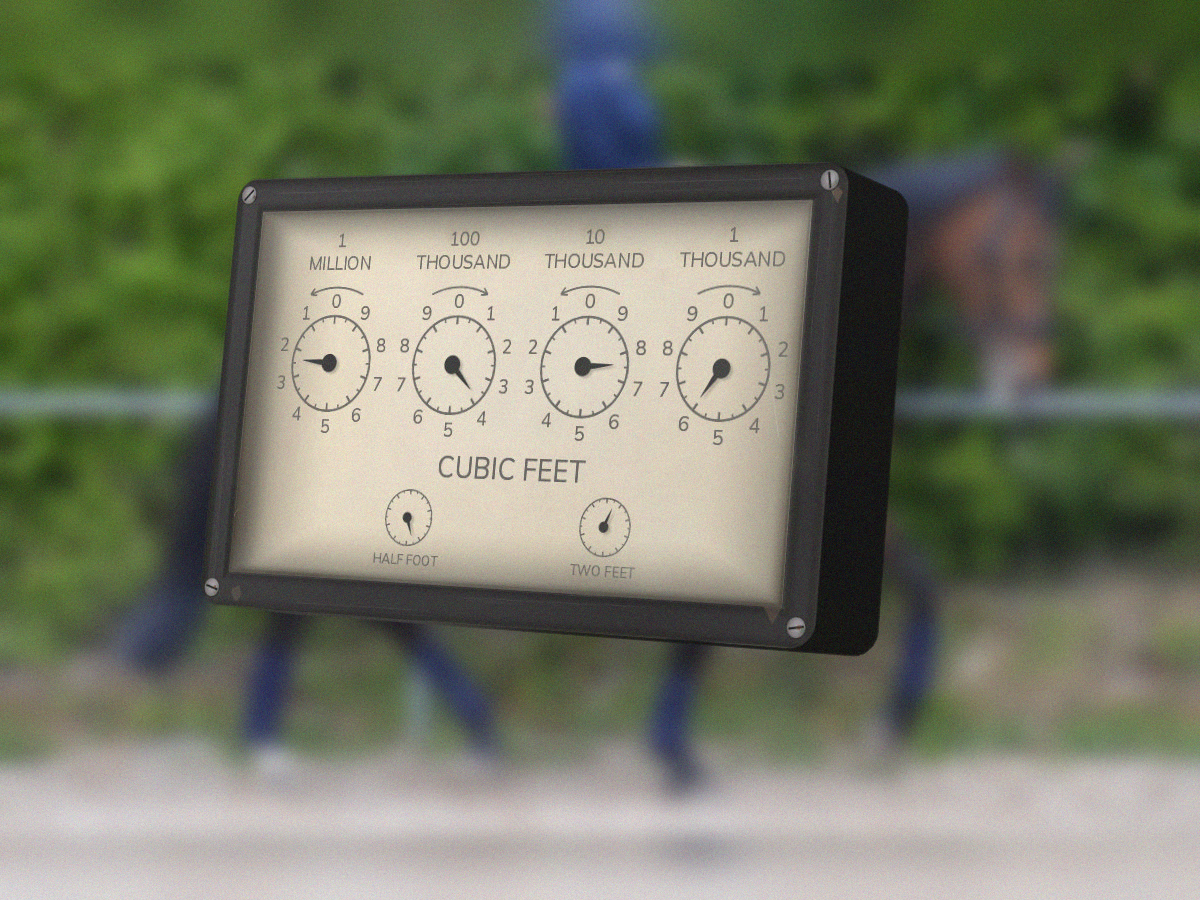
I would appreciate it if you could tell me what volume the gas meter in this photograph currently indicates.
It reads 237600 ft³
